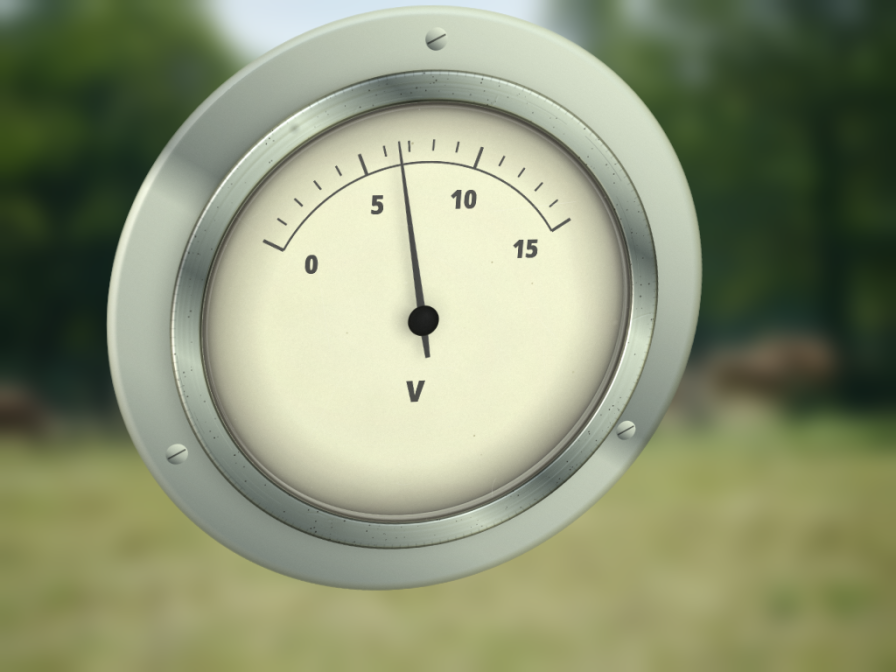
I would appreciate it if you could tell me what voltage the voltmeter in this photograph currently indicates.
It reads 6.5 V
